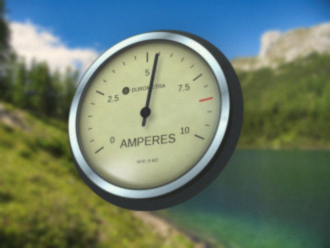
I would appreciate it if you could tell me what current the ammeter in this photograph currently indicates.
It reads 5.5 A
